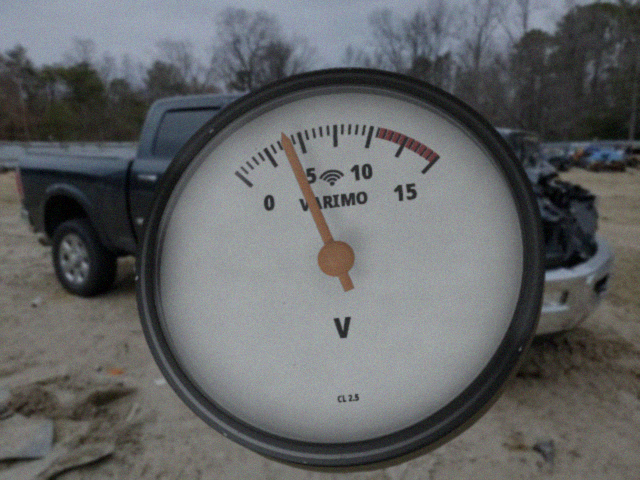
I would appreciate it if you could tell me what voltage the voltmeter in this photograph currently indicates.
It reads 4 V
